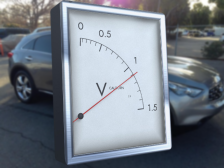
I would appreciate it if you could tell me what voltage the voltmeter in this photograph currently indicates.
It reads 1.1 V
